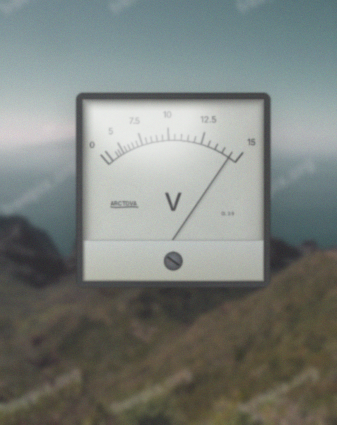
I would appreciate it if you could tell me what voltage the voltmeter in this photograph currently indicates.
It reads 14.5 V
